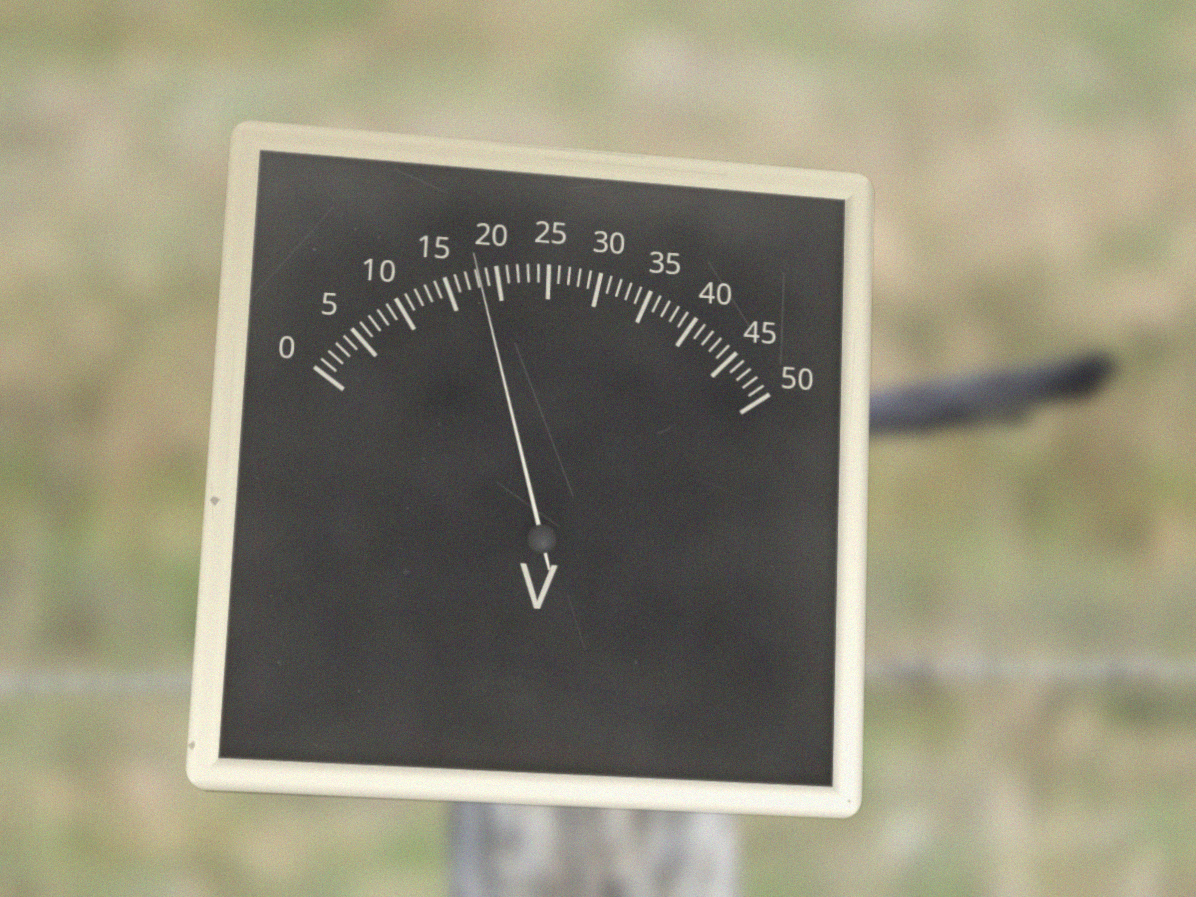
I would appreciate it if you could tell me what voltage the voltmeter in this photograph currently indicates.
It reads 18 V
